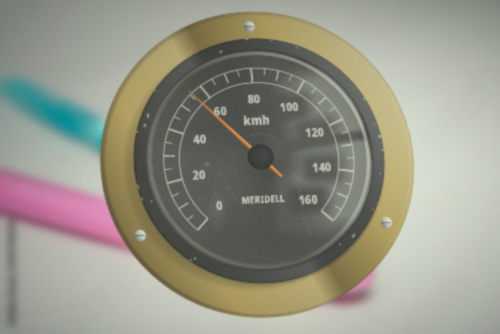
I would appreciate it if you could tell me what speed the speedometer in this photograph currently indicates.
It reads 55 km/h
